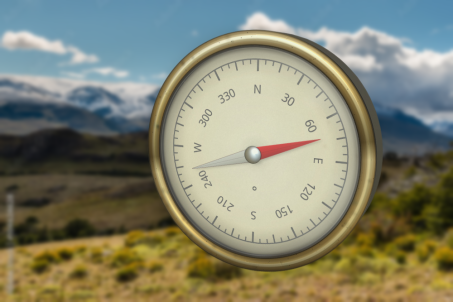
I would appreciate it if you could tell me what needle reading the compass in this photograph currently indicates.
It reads 72.5 °
